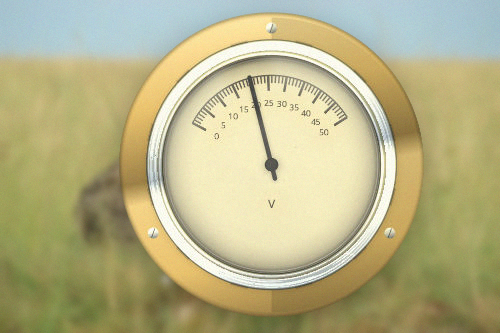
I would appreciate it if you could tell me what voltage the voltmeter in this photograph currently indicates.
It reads 20 V
